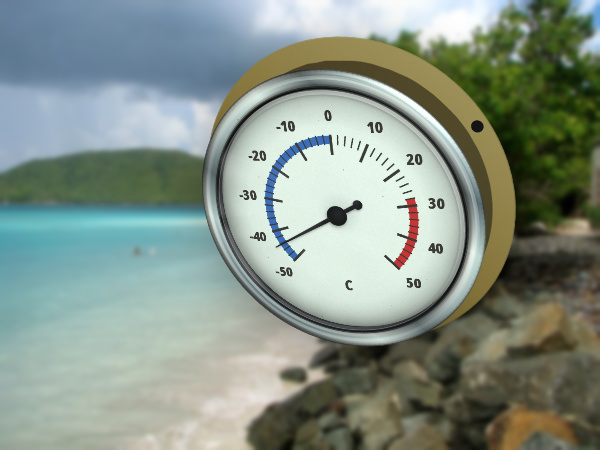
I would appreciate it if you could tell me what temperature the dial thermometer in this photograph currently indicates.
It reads -44 °C
